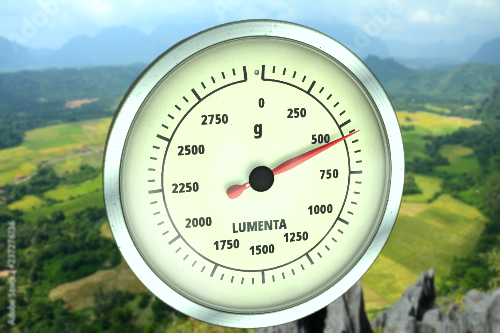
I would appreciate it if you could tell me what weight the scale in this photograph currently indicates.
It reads 550 g
